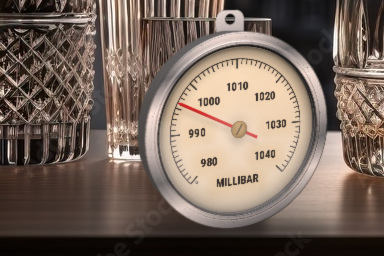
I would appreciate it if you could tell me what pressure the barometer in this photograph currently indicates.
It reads 996 mbar
